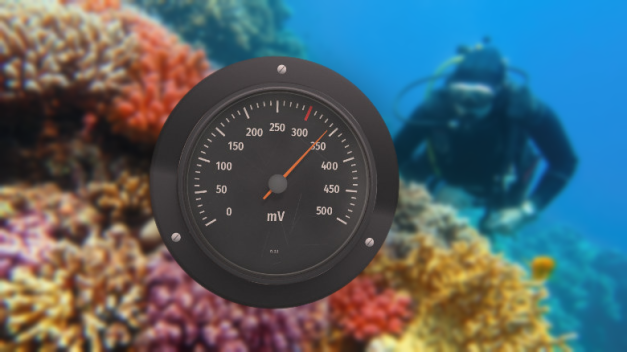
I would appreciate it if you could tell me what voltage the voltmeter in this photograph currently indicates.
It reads 340 mV
